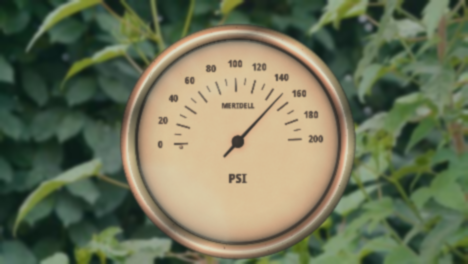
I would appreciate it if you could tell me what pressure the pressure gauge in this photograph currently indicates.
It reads 150 psi
